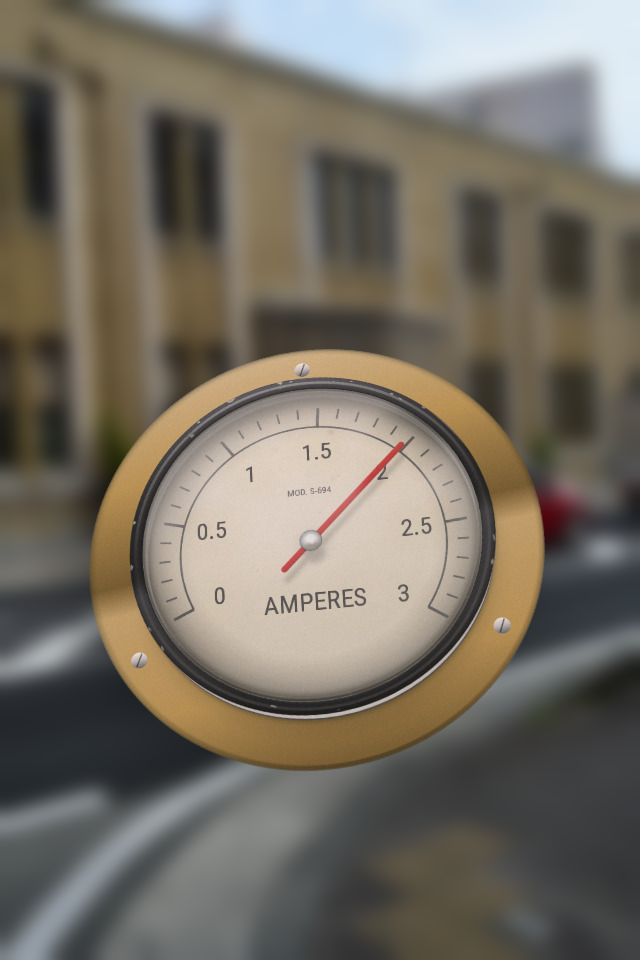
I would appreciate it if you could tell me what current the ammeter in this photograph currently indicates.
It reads 2 A
